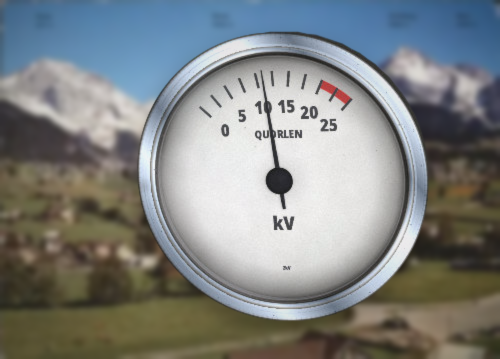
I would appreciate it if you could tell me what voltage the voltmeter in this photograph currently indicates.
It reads 11.25 kV
